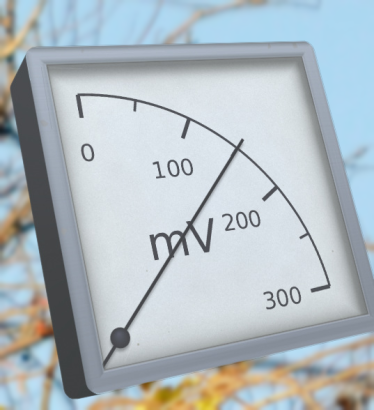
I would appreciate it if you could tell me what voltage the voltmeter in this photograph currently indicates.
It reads 150 mV
